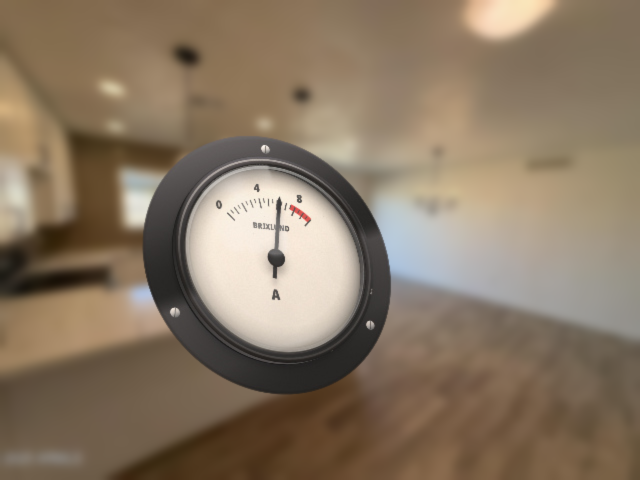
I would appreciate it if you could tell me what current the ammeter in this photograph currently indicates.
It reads 6 A
